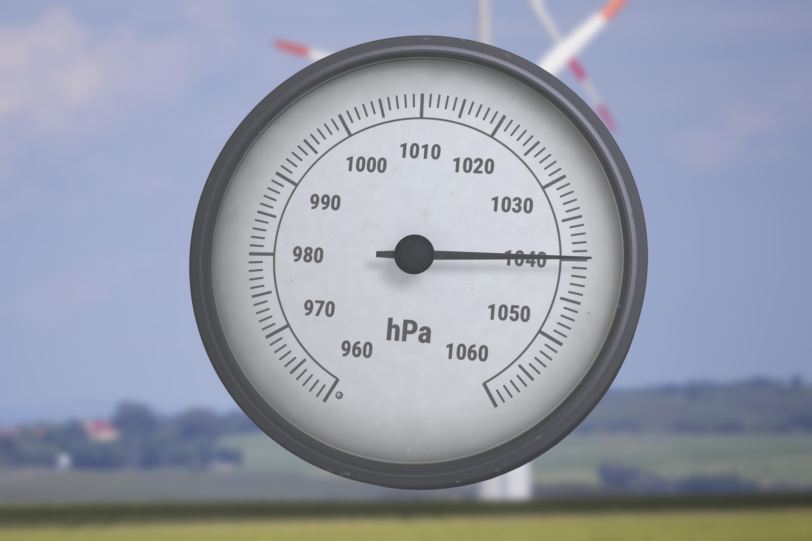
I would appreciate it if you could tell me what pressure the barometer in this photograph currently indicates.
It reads 1040 hPa
